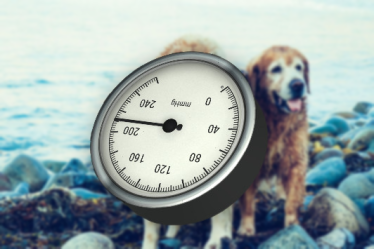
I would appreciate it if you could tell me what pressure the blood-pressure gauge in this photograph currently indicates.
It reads 210 mmHg
